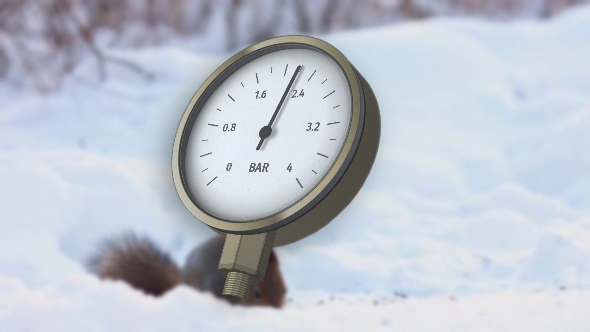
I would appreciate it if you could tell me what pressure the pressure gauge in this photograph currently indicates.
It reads 2.2 bar
